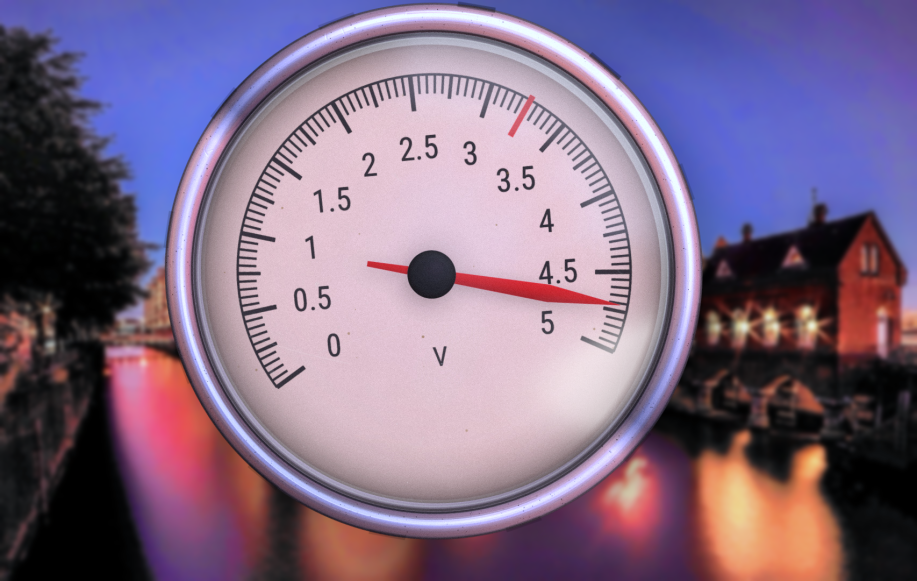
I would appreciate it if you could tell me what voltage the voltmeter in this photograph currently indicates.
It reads 4.7 V
